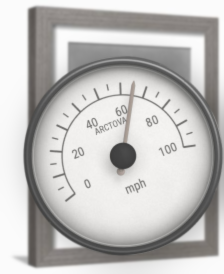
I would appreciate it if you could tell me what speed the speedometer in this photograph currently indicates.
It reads 65 mph
